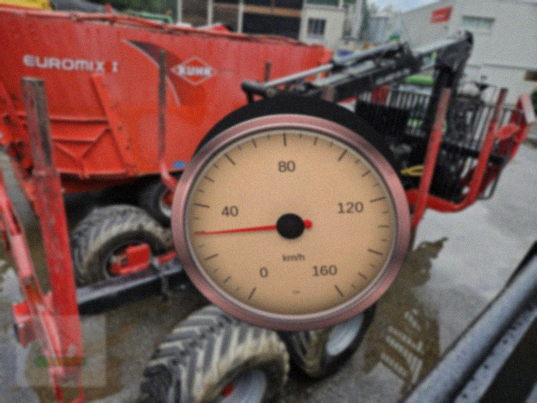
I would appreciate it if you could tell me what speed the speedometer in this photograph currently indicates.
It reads 30 km/h
